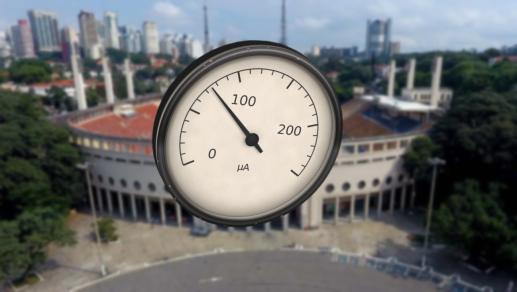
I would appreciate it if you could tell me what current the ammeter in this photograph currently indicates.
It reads 75 µA
